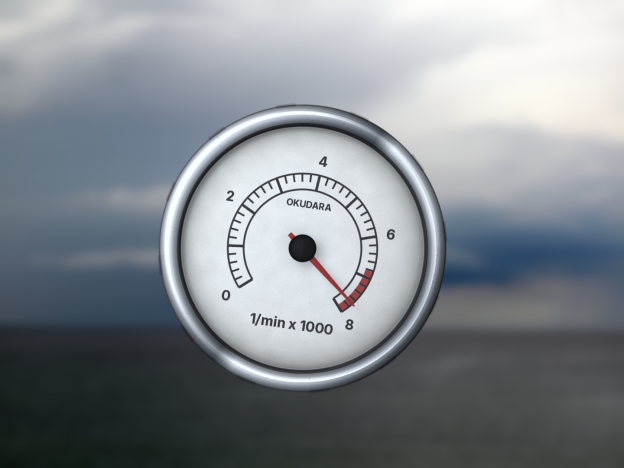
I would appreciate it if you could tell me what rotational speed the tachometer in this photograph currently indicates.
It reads 7700 rpm
